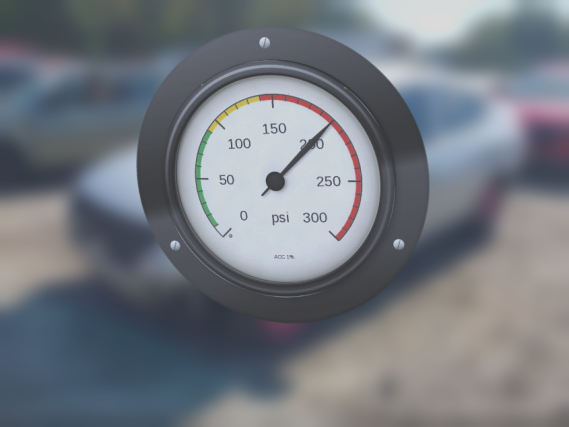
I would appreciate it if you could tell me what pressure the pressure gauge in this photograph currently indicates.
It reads 200 psi
